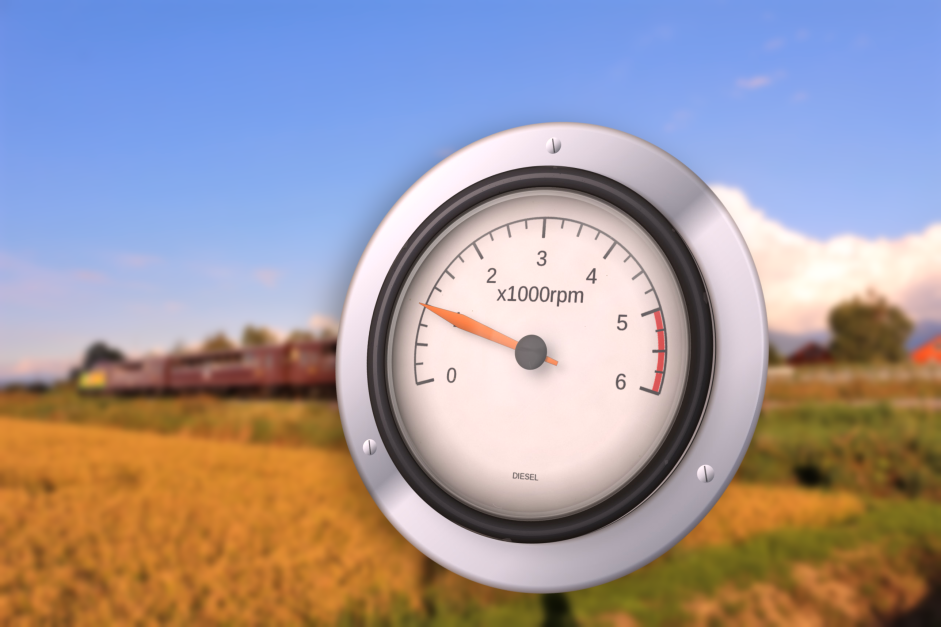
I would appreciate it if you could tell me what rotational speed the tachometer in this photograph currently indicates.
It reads 1000 rpm
